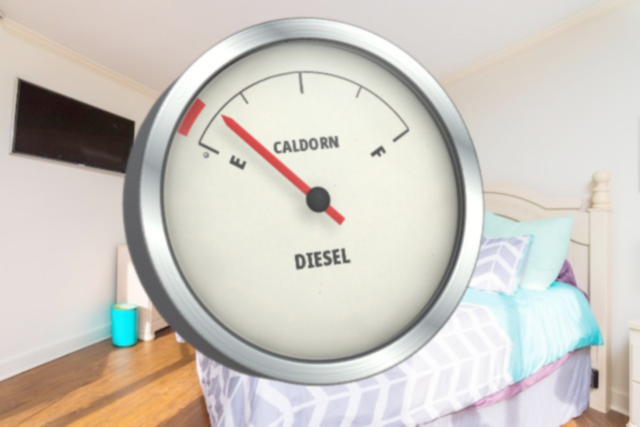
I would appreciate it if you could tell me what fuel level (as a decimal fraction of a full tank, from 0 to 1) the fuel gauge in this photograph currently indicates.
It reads 0.125
